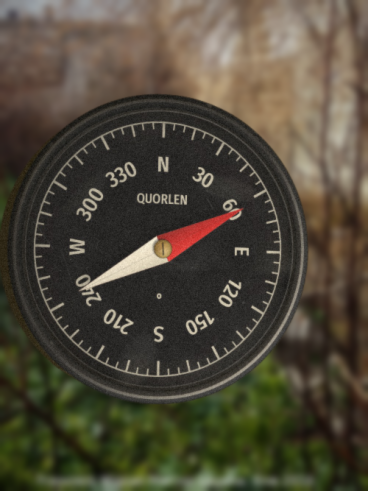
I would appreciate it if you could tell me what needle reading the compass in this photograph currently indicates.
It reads 62.5 °
